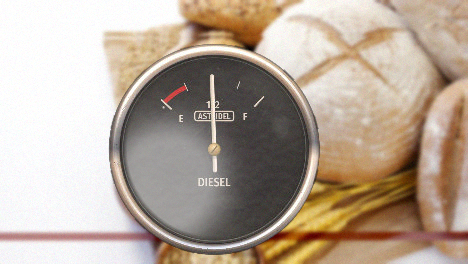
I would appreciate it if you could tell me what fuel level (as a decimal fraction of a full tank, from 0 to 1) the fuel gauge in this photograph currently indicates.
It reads 0.5
